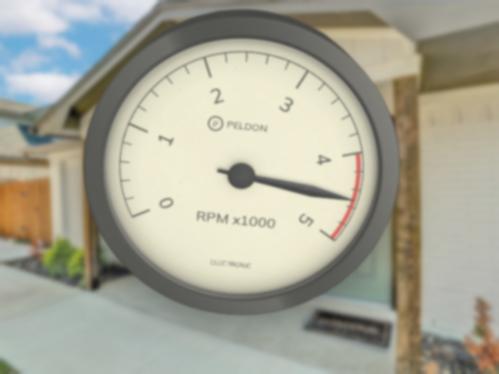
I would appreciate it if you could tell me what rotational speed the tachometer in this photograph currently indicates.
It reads 4500 rpm
